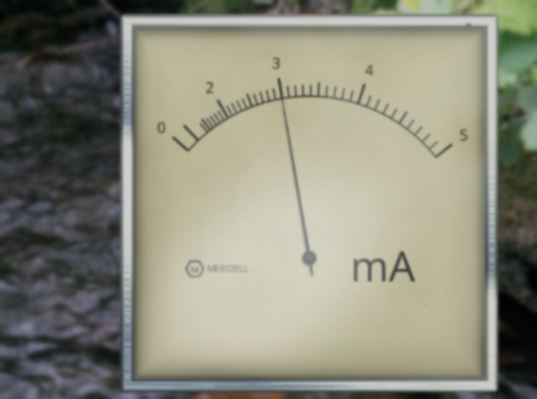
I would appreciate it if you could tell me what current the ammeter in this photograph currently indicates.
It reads 3 mA
